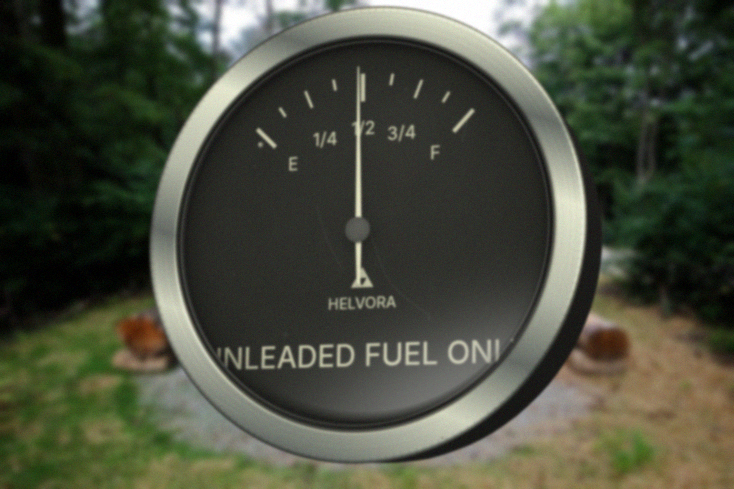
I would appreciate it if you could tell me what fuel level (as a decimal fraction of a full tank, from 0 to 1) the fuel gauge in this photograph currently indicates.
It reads 0.5
